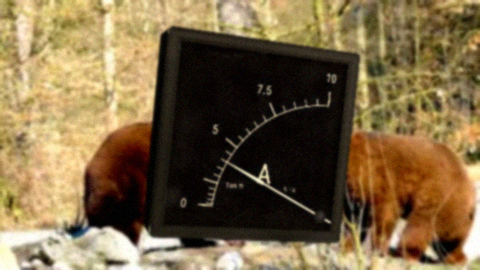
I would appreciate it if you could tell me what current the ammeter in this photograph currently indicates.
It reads 4 A
